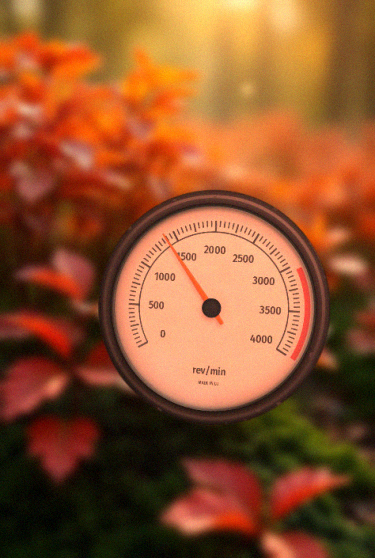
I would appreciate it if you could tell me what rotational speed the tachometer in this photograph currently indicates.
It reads 1400 rpm
